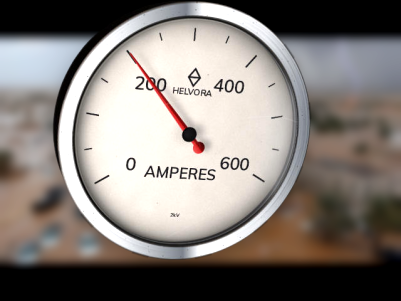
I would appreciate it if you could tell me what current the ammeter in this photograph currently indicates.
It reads 200 A
